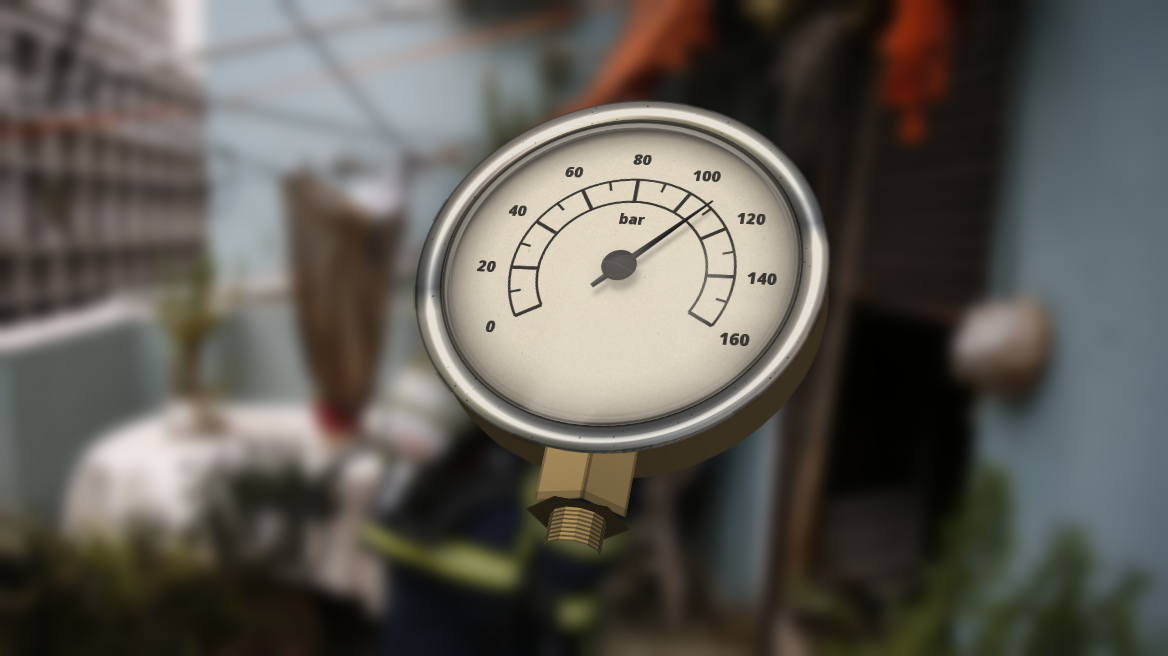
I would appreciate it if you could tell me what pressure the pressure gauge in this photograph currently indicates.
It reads 110 bar
